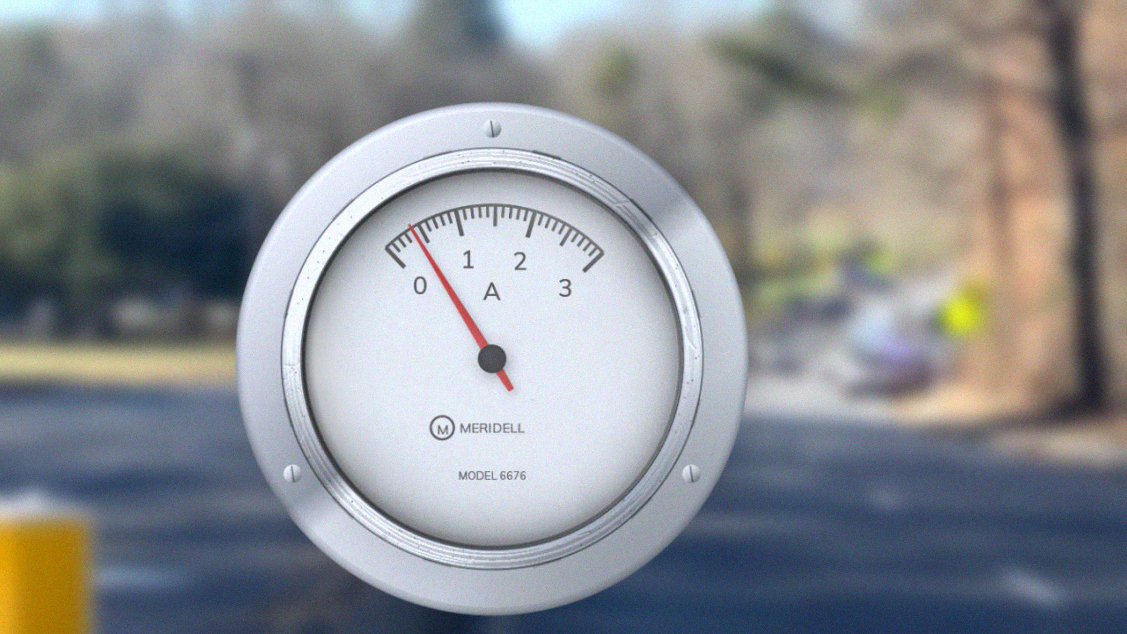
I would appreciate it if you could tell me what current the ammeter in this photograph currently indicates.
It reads 0.4 A
